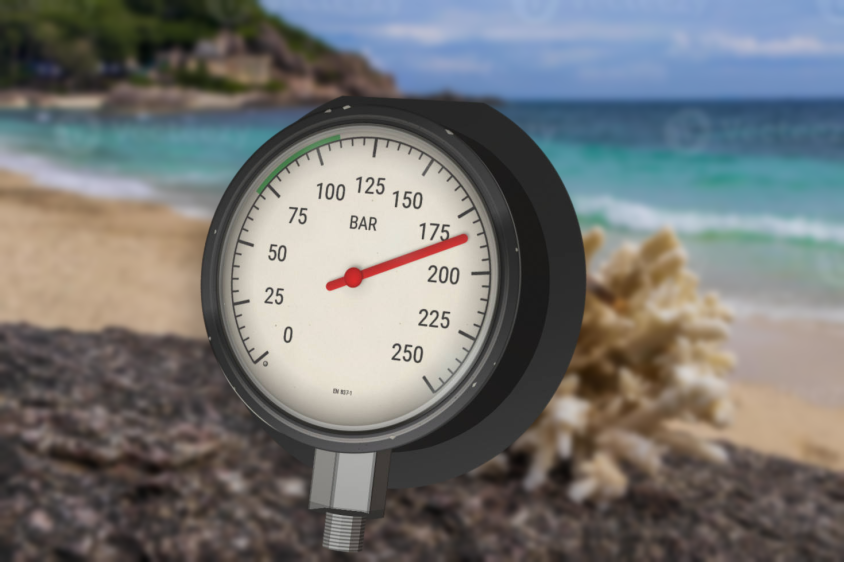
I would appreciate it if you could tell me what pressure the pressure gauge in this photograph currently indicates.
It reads 185 bar
